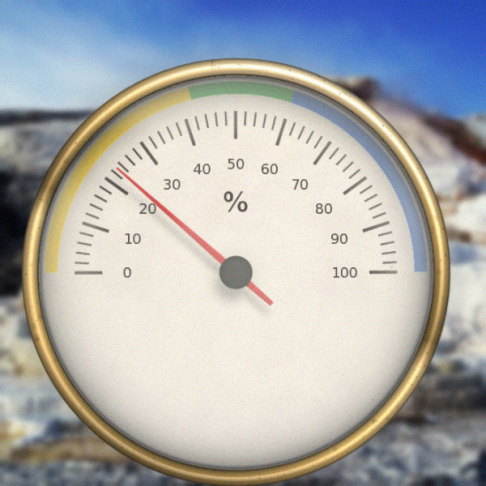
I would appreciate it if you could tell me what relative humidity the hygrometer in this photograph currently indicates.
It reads 23 %
